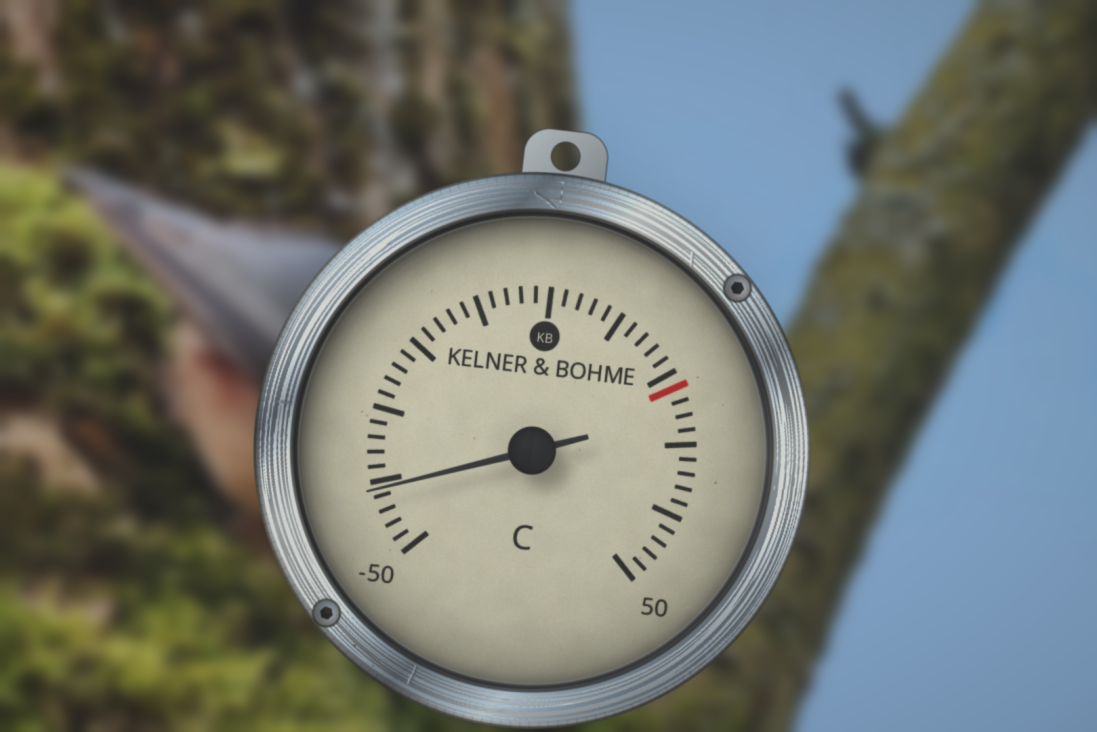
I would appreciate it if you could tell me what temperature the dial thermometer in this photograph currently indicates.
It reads -41 °C
